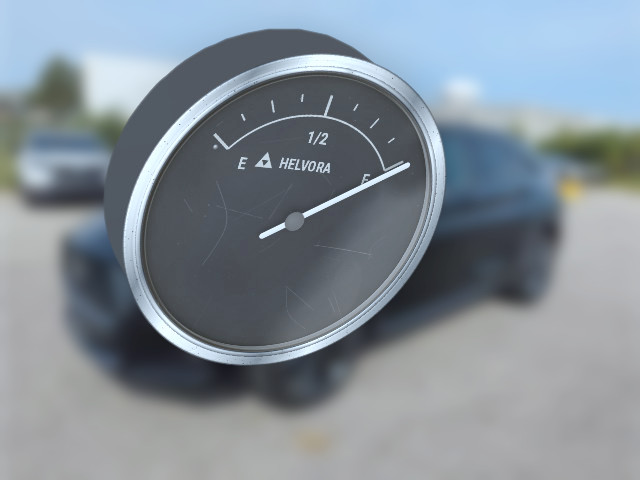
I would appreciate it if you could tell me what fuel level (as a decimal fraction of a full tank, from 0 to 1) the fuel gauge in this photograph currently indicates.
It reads 1
